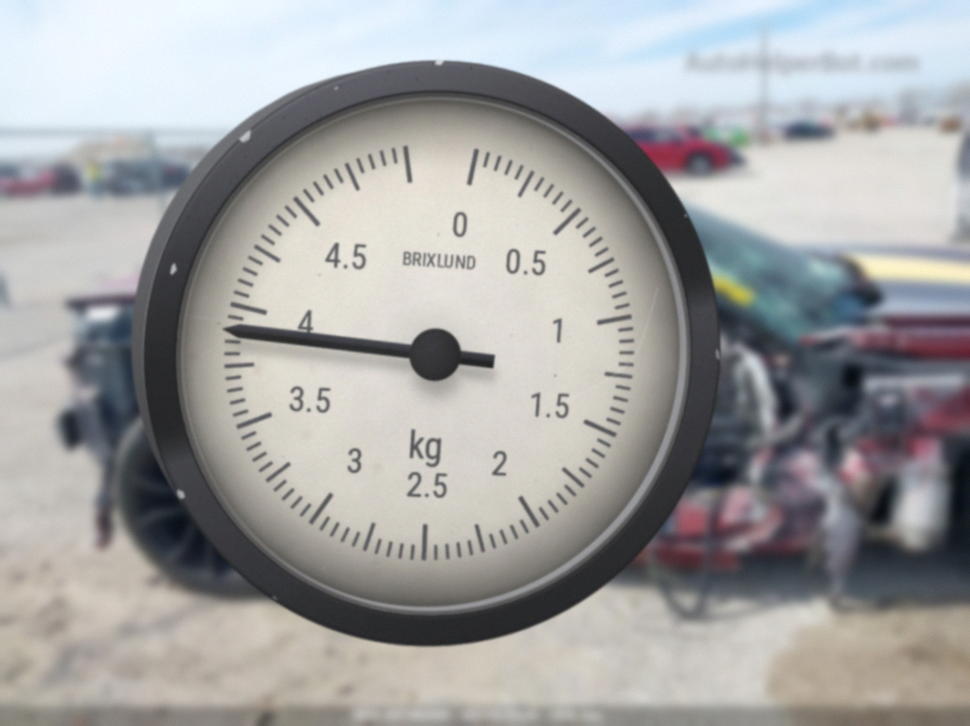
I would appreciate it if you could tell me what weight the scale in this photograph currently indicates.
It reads 3.9 kg
